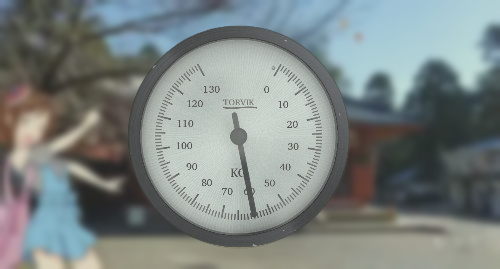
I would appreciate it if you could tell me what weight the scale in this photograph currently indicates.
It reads 60 kg
